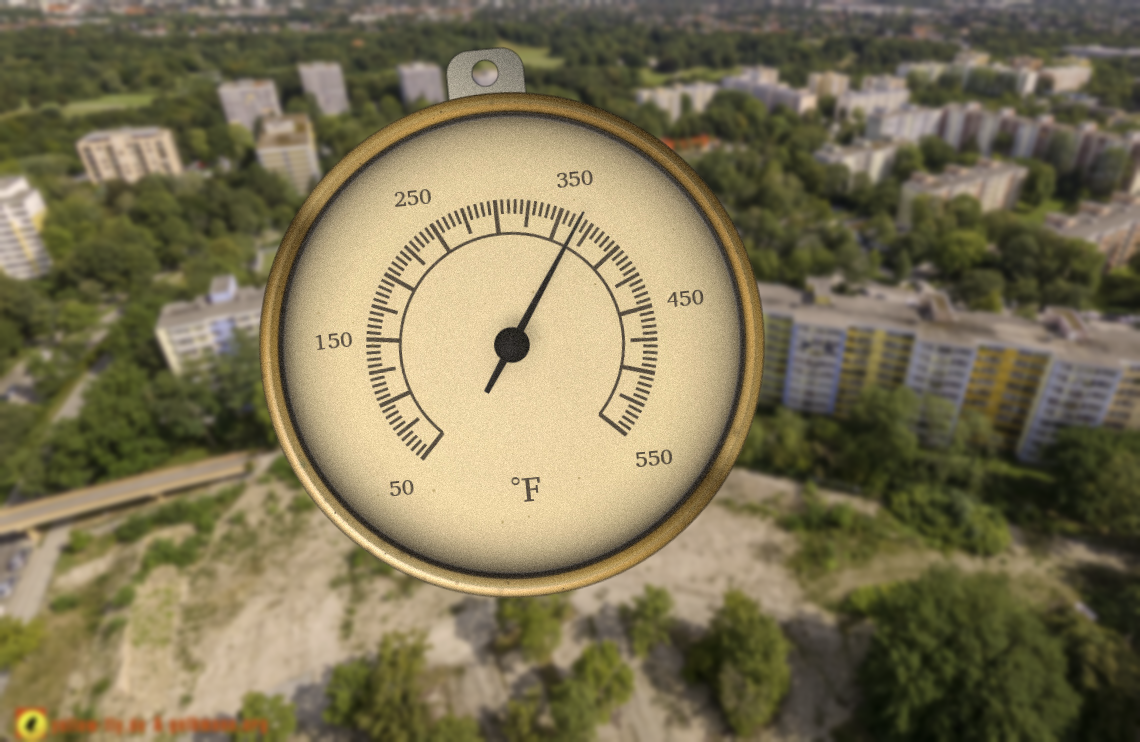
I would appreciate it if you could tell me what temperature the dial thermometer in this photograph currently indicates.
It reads 365 °F
